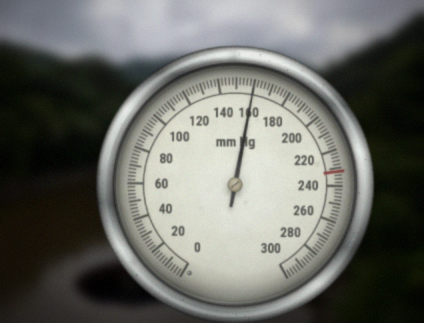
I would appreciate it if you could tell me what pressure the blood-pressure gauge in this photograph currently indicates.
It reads 160 mmHg
